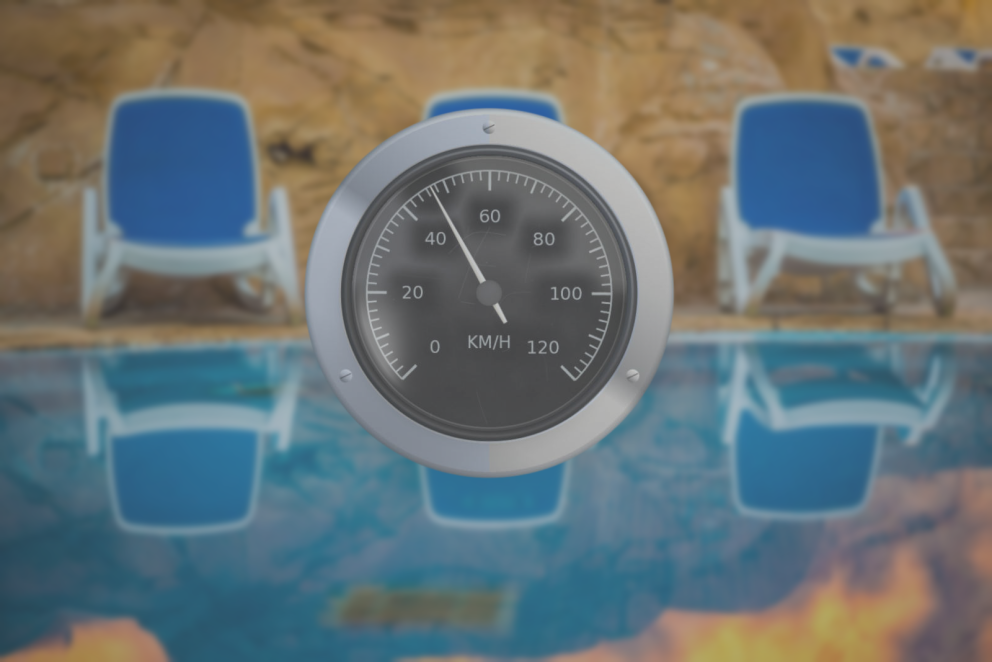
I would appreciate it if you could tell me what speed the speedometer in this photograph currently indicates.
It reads 47 km/h
